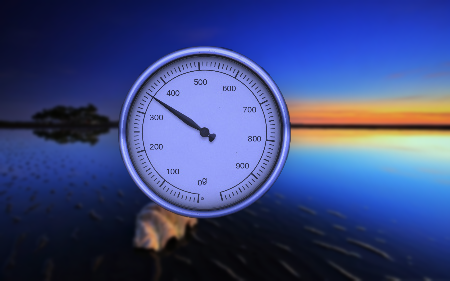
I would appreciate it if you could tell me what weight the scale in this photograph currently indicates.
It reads 350 g
